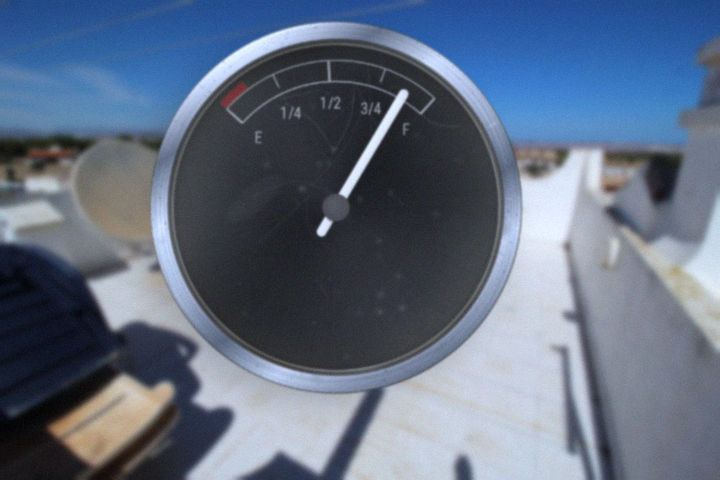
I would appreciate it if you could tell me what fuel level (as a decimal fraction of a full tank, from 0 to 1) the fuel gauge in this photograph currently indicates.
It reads 0.875
